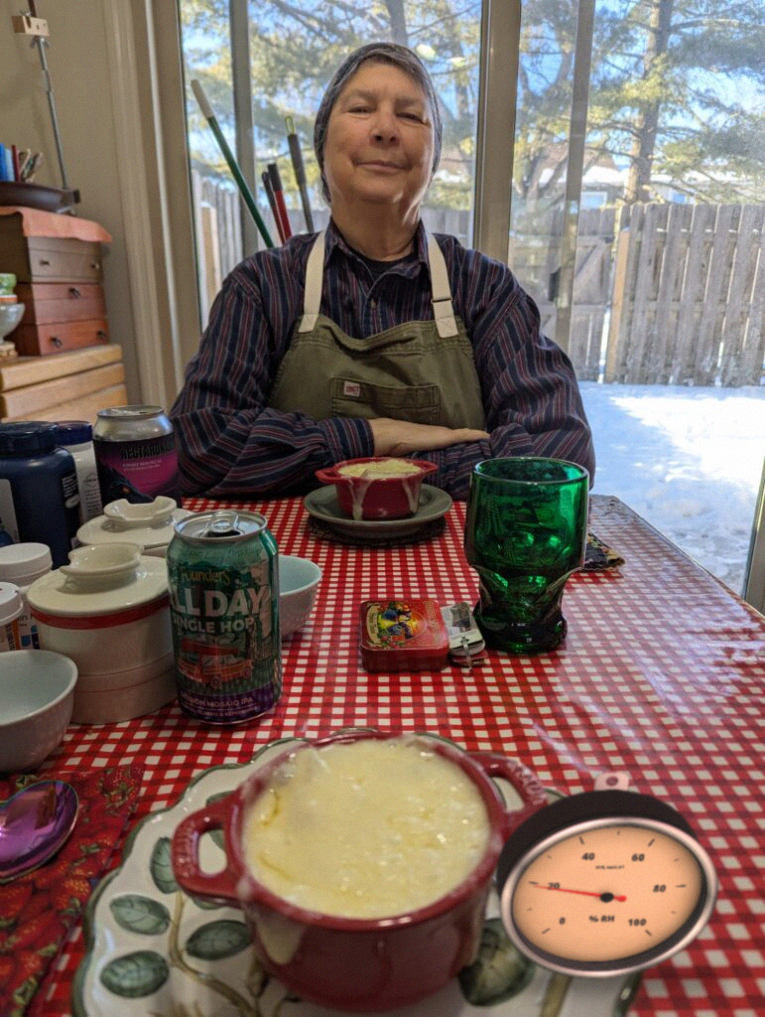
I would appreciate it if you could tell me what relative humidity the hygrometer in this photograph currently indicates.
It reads 20 %
